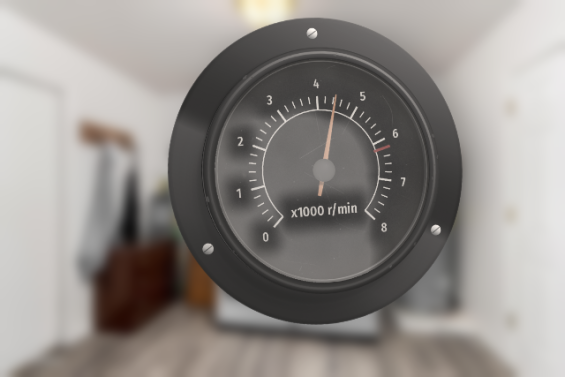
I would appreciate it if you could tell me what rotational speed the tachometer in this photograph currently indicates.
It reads 4400 rpm
